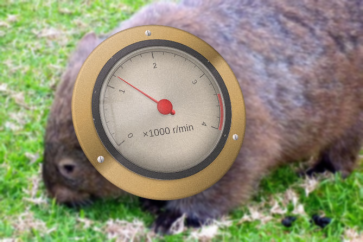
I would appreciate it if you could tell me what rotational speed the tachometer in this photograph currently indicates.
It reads 1200 rpm
